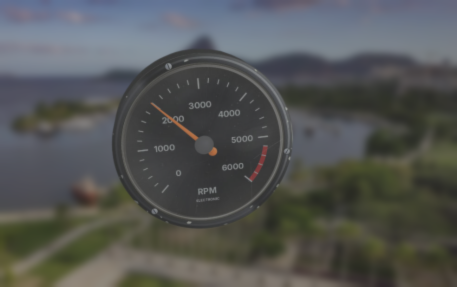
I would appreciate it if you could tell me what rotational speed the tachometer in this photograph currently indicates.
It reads 2000 rpm
